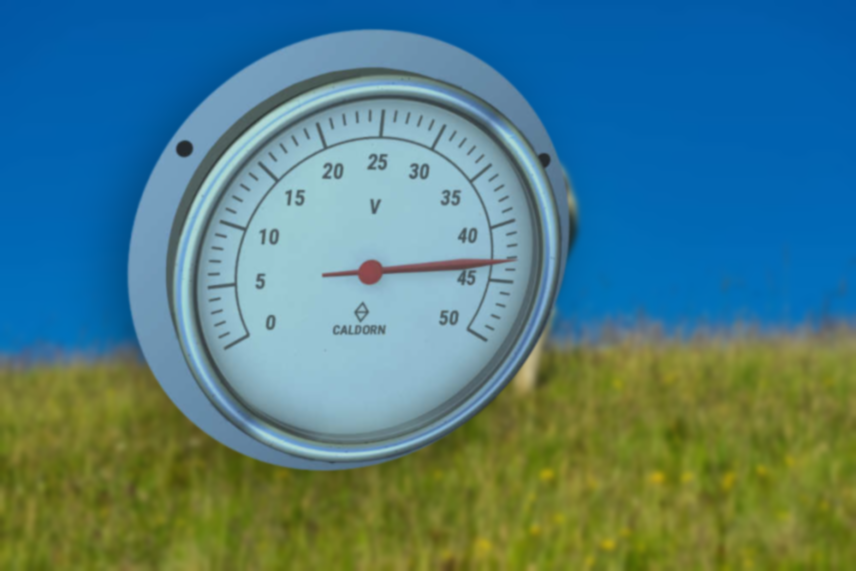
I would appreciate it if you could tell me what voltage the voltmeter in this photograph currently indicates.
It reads 43 V
